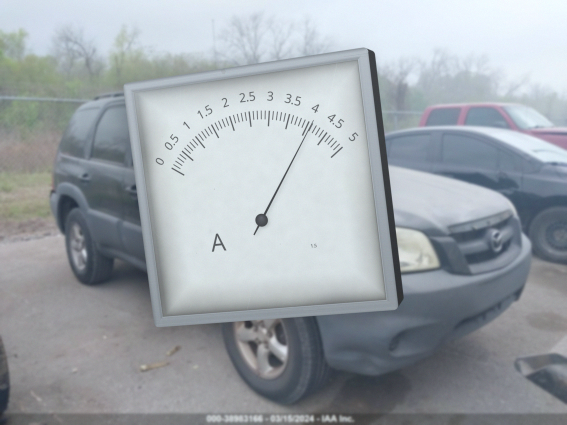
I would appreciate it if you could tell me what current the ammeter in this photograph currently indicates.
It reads 4.1 A
